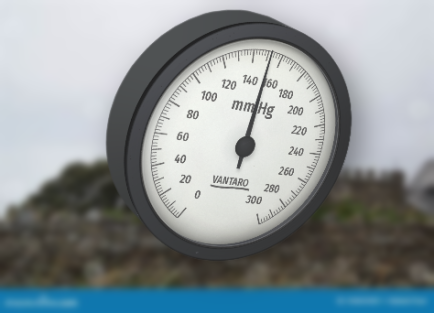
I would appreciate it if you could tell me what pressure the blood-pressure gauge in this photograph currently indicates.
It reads 150 mmHg
